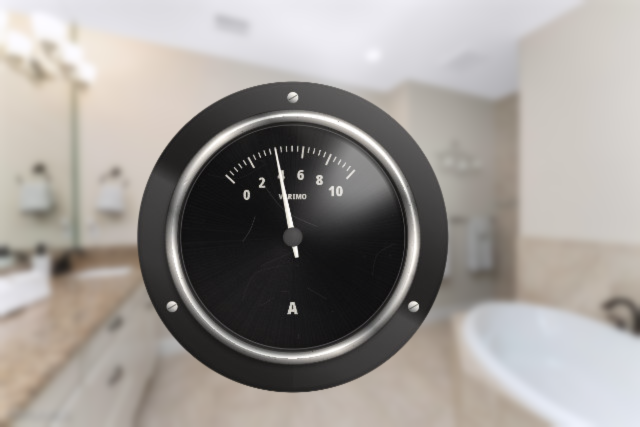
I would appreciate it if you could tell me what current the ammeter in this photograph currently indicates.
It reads 4 A
